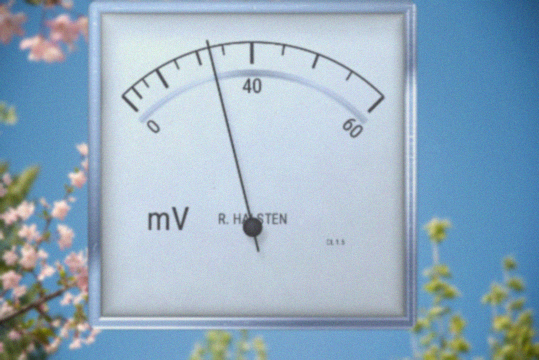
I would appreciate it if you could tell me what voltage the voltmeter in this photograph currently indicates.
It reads 32.5 mV
